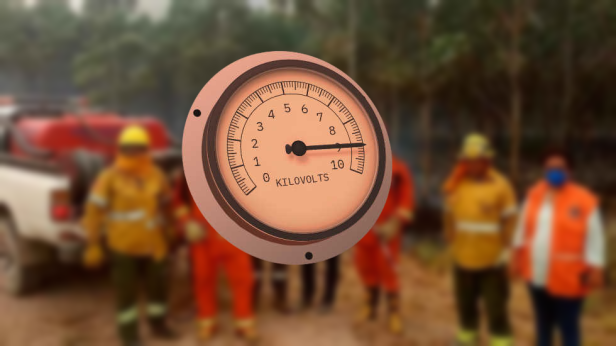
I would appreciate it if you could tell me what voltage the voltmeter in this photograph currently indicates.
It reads 9 kV
